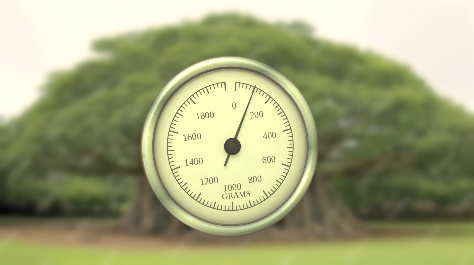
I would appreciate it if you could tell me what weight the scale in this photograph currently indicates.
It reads 100 g
